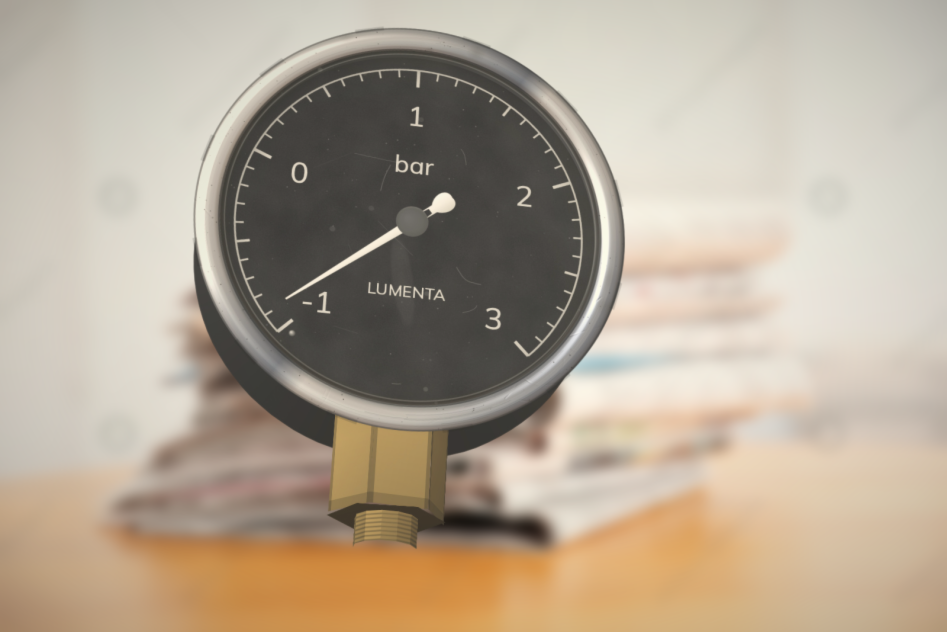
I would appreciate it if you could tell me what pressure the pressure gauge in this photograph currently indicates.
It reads -0.9 bar
